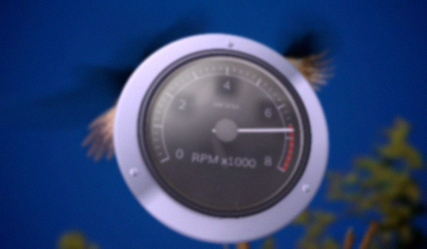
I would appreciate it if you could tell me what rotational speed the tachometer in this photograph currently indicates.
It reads 6800 rpm
